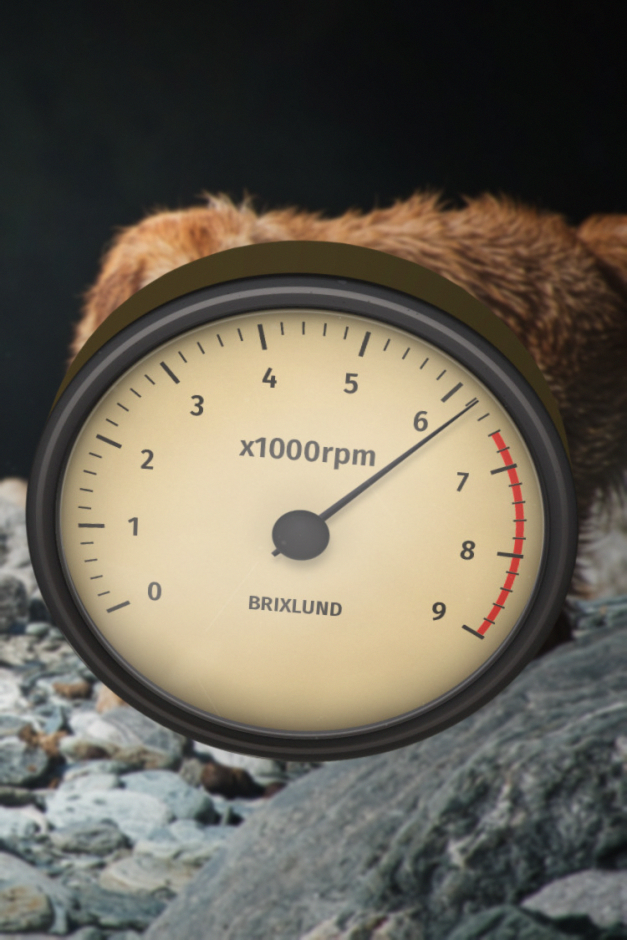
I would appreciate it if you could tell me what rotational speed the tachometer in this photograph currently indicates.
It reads 6200 rpm
